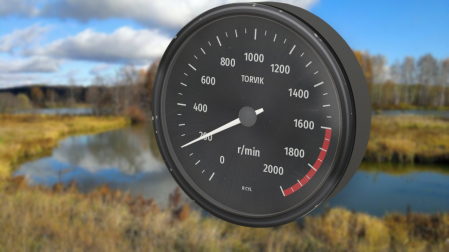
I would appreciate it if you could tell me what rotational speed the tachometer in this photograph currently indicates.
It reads 200 rpm
